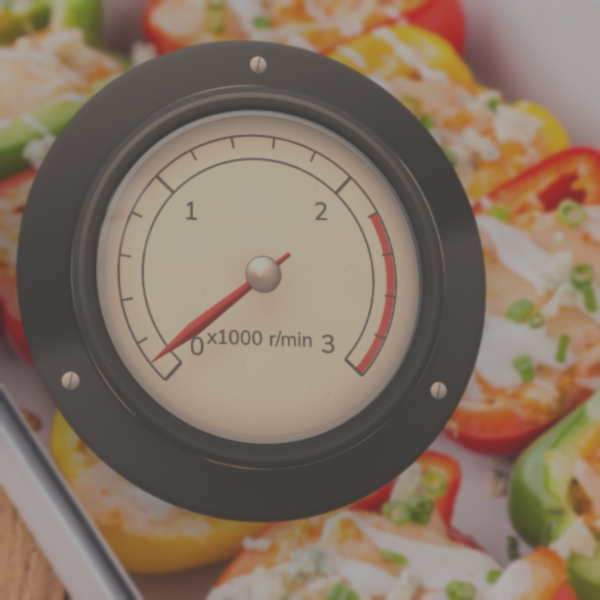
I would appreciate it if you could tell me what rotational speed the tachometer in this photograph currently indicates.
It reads 100 rpm
